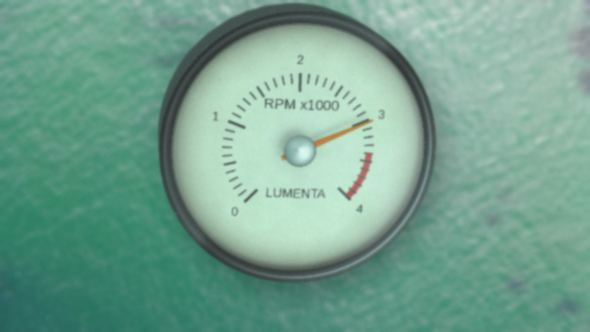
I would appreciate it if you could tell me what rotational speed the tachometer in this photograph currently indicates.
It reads 3000 rpm
